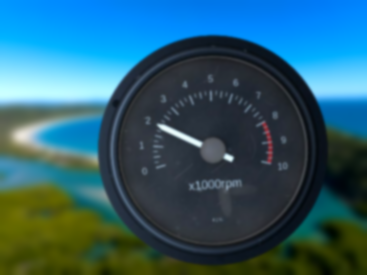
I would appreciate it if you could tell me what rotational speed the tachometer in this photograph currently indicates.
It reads 2000 rpm
